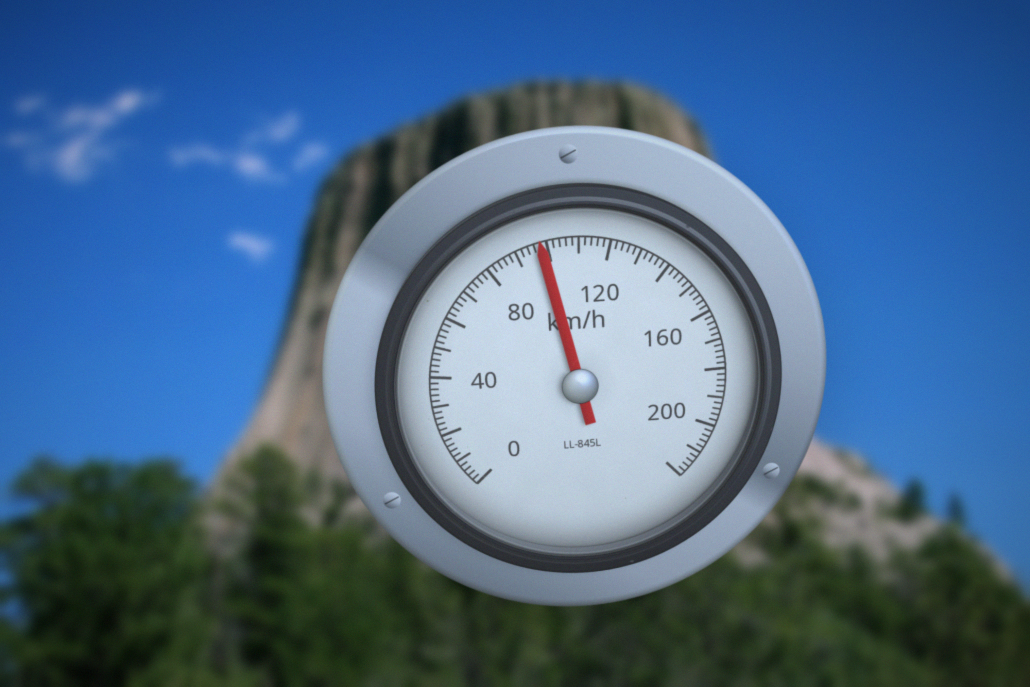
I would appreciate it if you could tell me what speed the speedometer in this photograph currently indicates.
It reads 98 km/h
